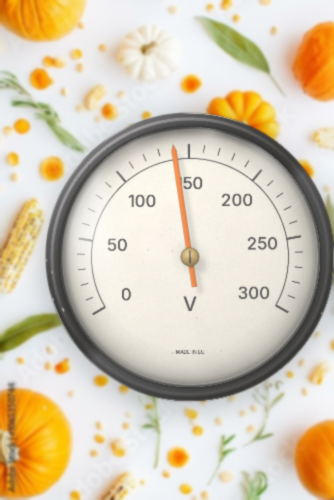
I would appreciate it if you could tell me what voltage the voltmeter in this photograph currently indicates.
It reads 140 V
